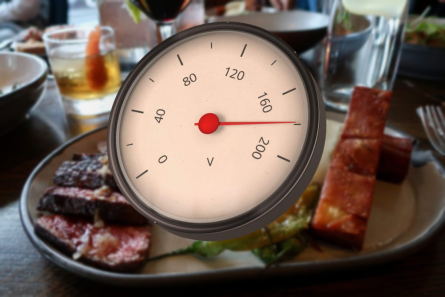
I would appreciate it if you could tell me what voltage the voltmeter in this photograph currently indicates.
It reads 180 V
